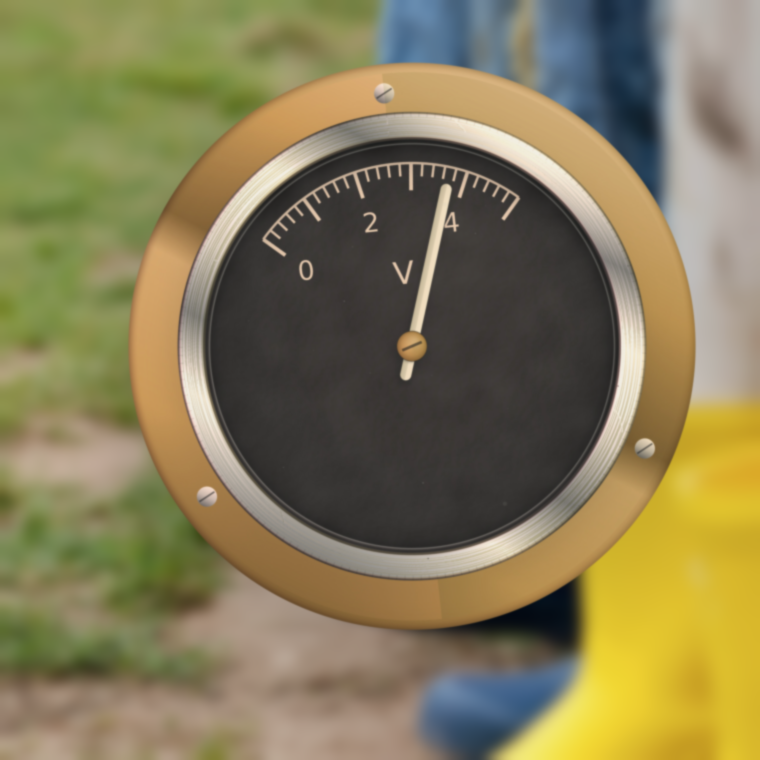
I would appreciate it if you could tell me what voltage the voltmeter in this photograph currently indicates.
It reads 3.7 V
